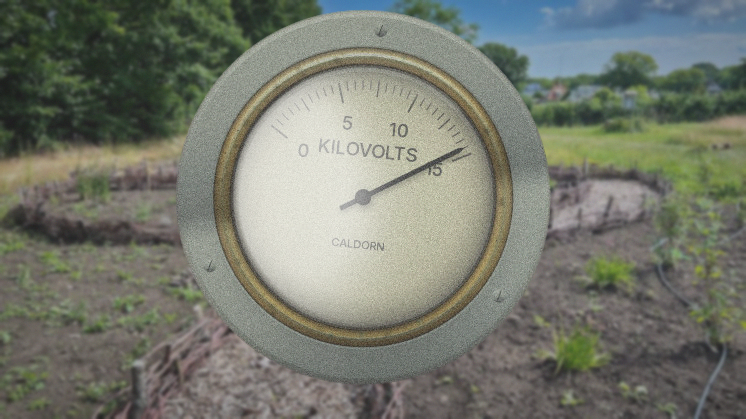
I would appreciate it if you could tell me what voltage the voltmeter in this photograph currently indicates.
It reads 14.5 kV
